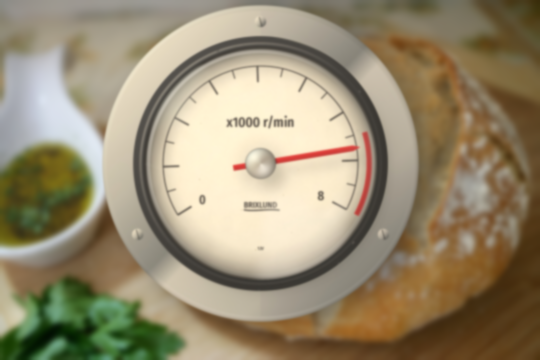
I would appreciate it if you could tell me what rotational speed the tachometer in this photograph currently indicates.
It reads 6750 rpm
